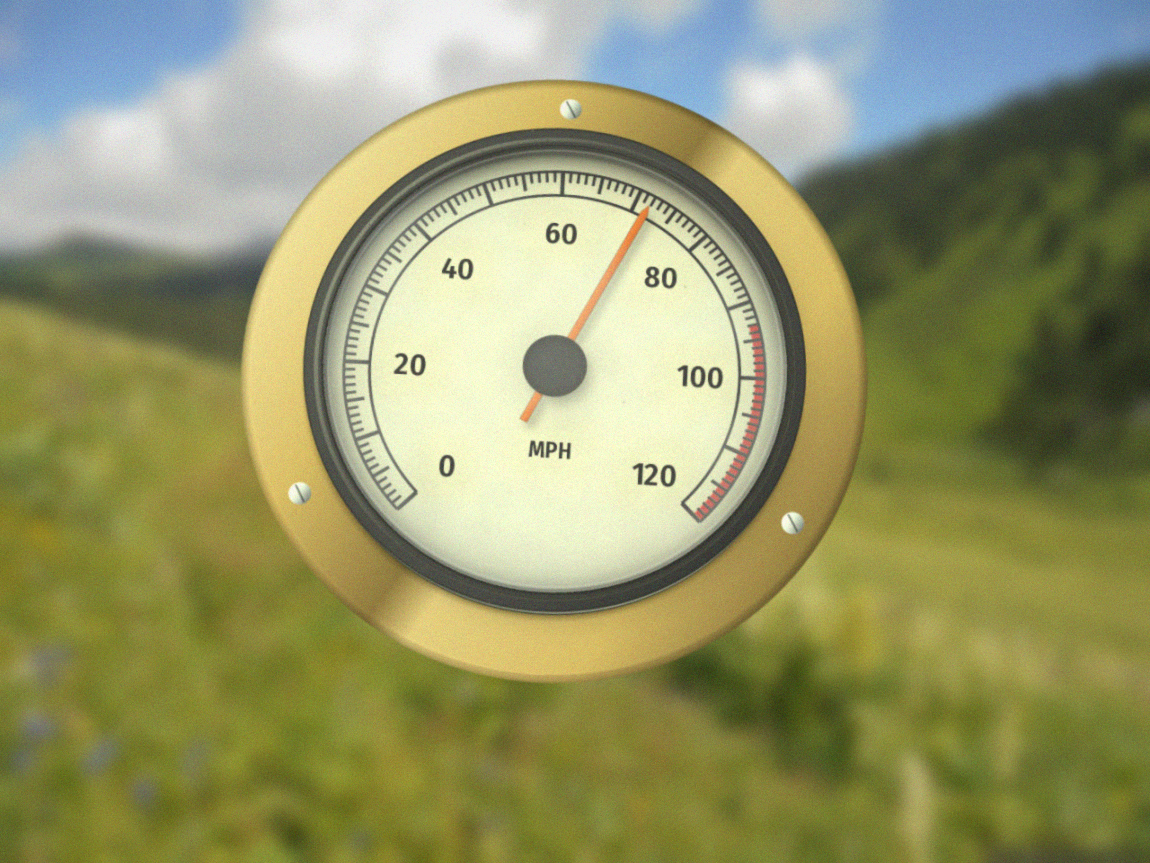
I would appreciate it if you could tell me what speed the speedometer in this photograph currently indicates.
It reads 72 mph
